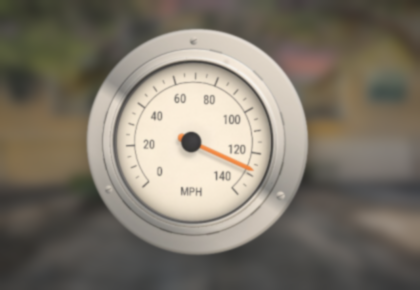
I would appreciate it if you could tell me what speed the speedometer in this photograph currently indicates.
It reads 127.5 mph
